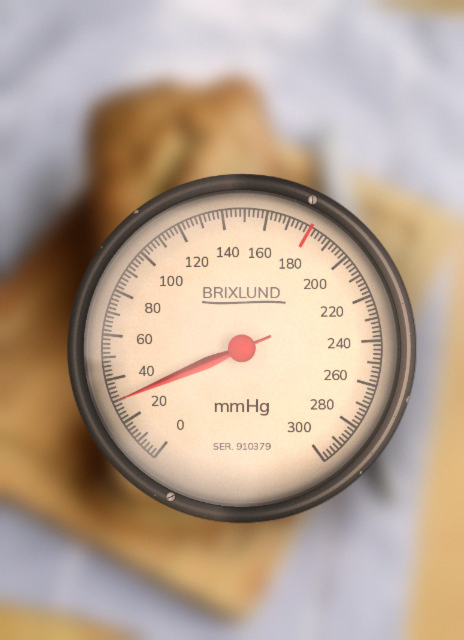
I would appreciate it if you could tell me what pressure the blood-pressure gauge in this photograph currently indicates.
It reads 30 mmHg
